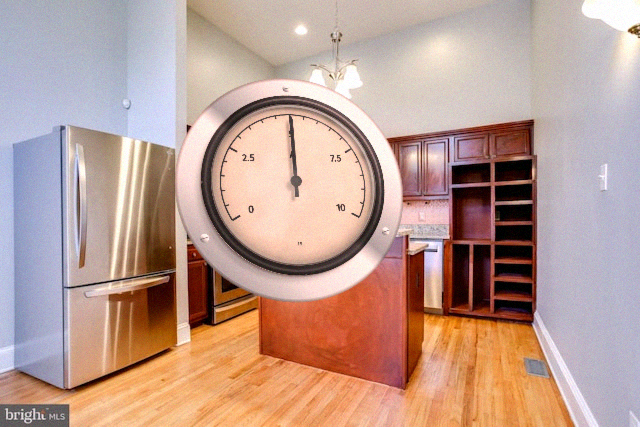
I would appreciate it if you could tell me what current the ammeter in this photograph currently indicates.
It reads 5 A
